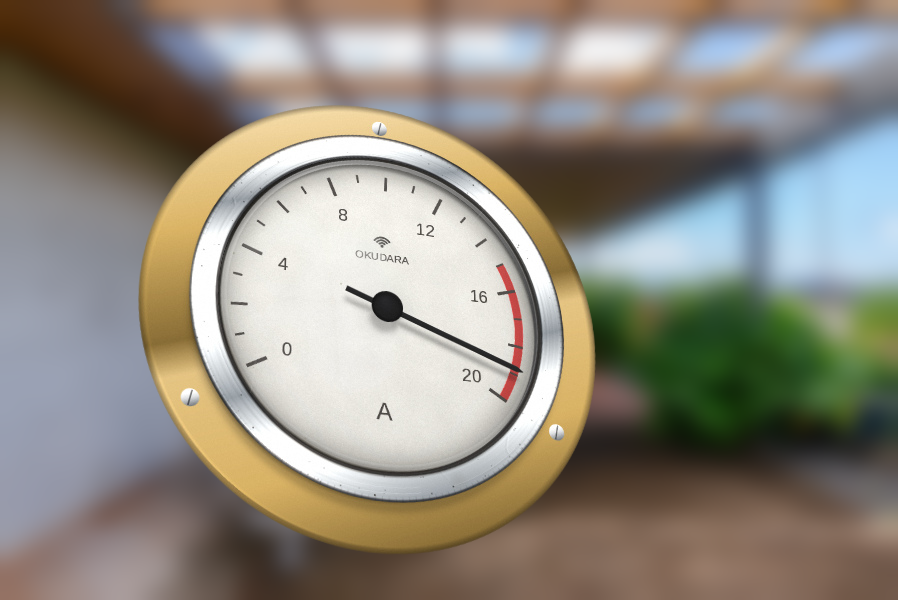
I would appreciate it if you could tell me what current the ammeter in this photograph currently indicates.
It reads 19 A
